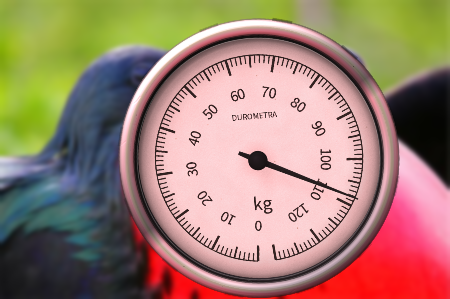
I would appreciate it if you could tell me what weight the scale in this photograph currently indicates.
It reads 108 kg
